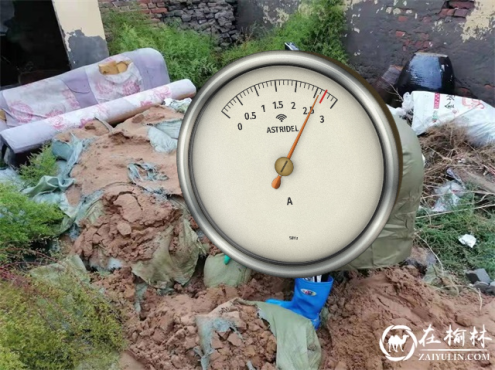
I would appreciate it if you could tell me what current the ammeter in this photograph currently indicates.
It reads 2.6 A
